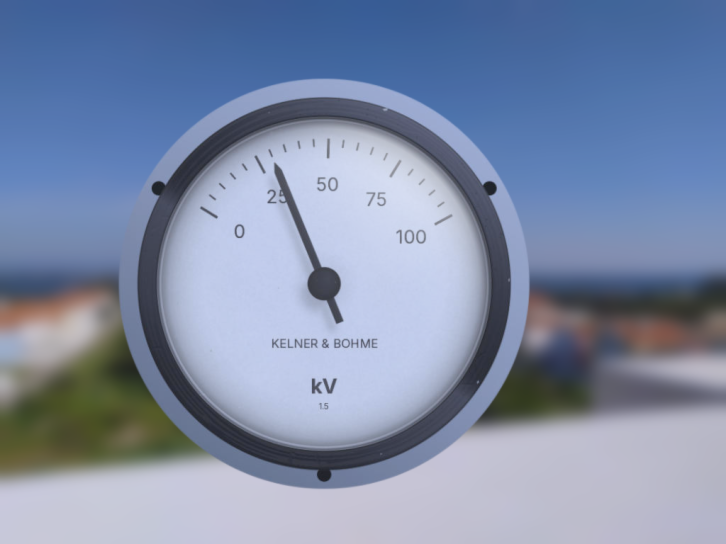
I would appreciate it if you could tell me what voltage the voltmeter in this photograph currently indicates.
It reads 30 kV
